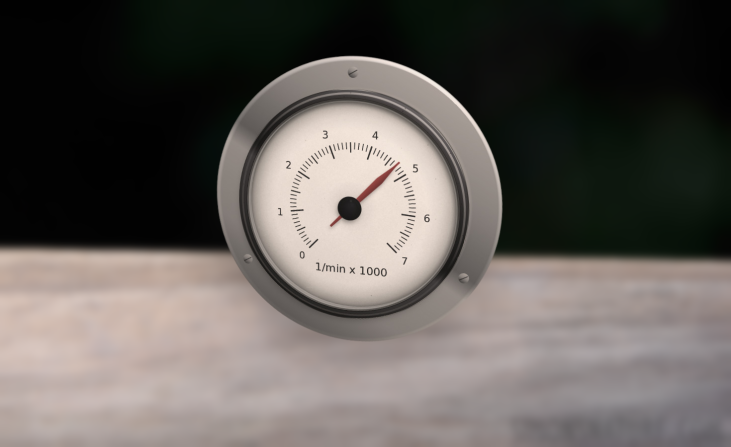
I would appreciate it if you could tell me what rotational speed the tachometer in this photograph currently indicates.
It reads 4700 rpm
